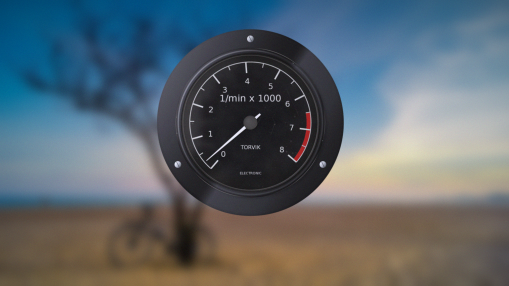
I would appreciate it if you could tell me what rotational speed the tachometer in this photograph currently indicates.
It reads 250 rpm
